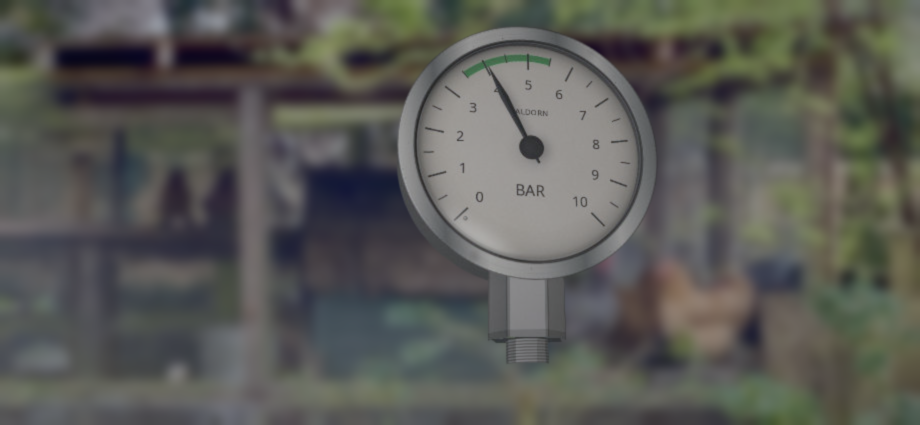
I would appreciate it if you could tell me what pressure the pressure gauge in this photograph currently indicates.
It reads 4 bar
